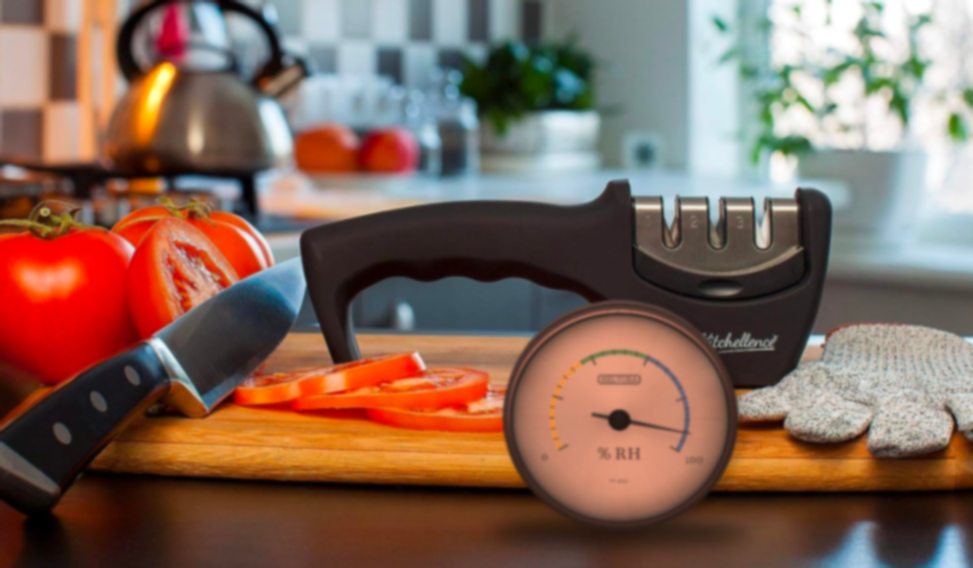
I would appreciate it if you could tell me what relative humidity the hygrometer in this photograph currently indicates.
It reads 92 %
